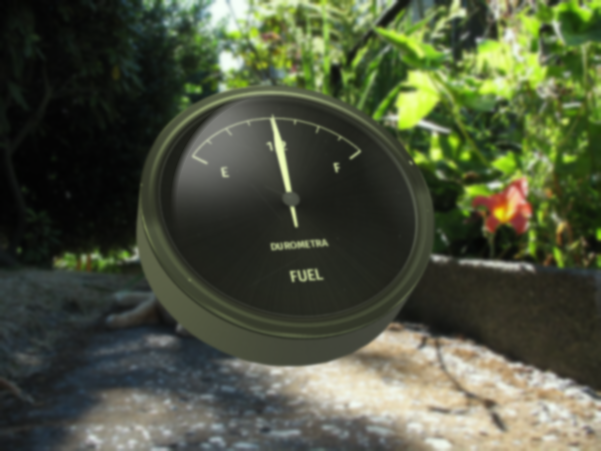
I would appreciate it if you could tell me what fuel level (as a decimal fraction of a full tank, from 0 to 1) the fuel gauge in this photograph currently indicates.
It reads 0.5
